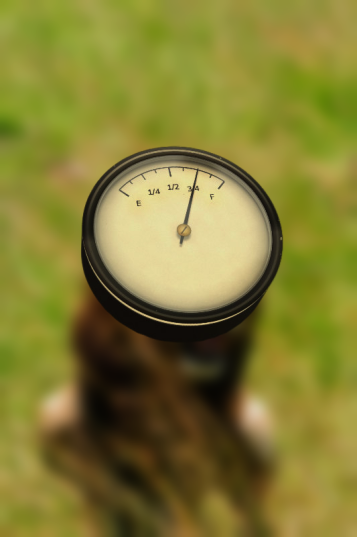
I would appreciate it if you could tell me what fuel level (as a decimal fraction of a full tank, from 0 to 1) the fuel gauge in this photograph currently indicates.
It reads 0.75
